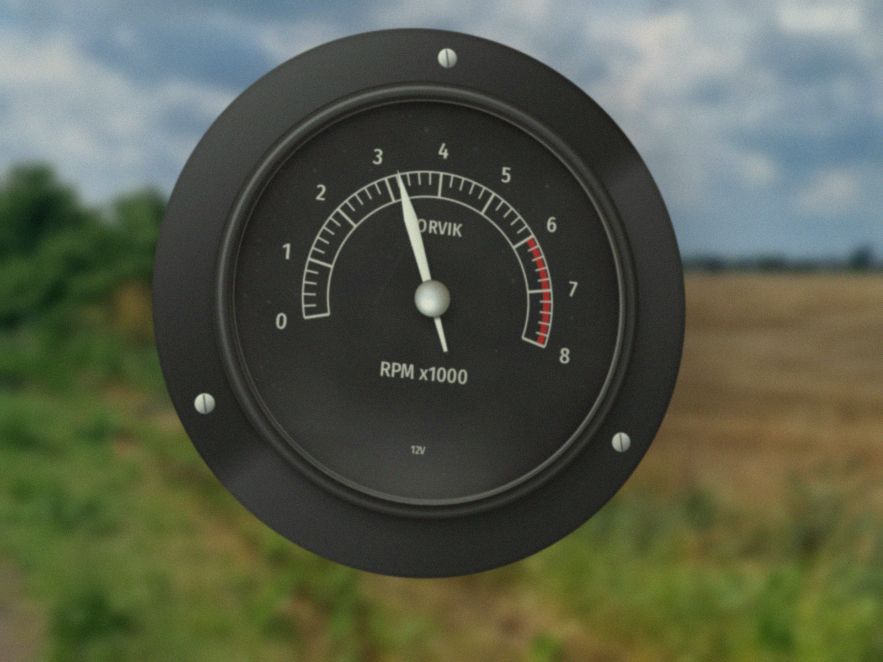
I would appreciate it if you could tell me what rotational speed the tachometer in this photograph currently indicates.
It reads 3200 rpm
